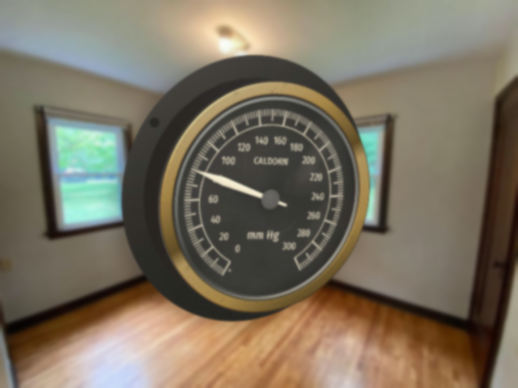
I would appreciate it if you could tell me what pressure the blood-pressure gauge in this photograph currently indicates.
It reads 80 mmHg
